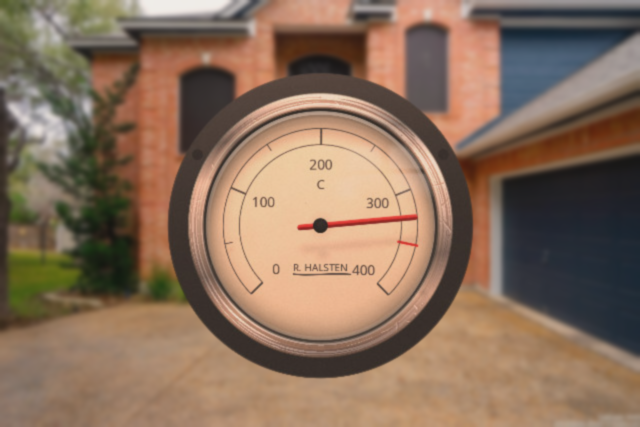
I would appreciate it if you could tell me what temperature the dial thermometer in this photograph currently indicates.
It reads 325 °C
